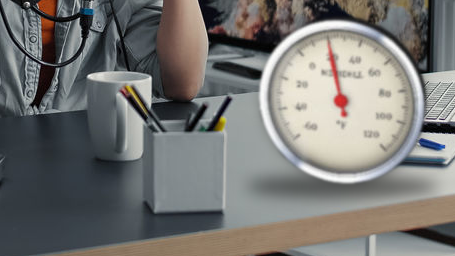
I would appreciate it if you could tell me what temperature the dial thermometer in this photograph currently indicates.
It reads 20 °F
